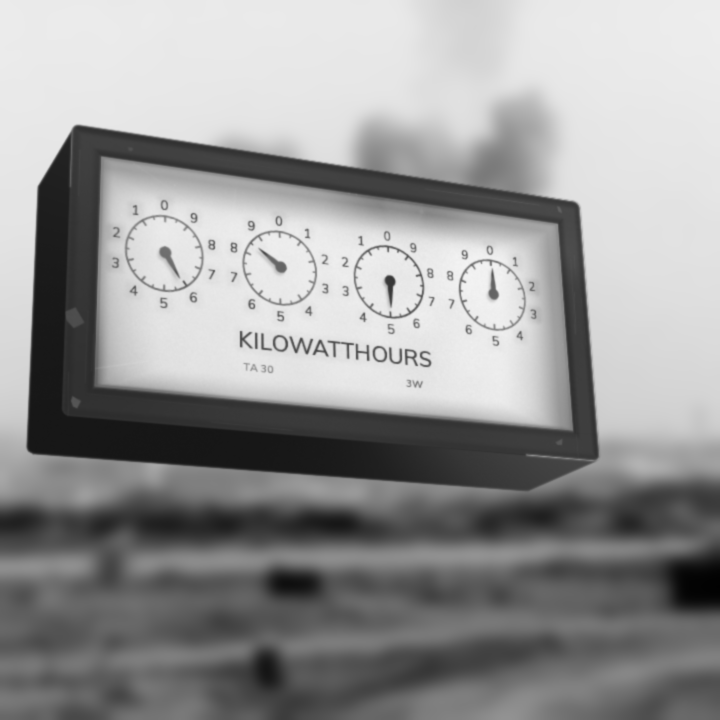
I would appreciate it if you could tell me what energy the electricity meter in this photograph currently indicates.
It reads 5850 kWh
